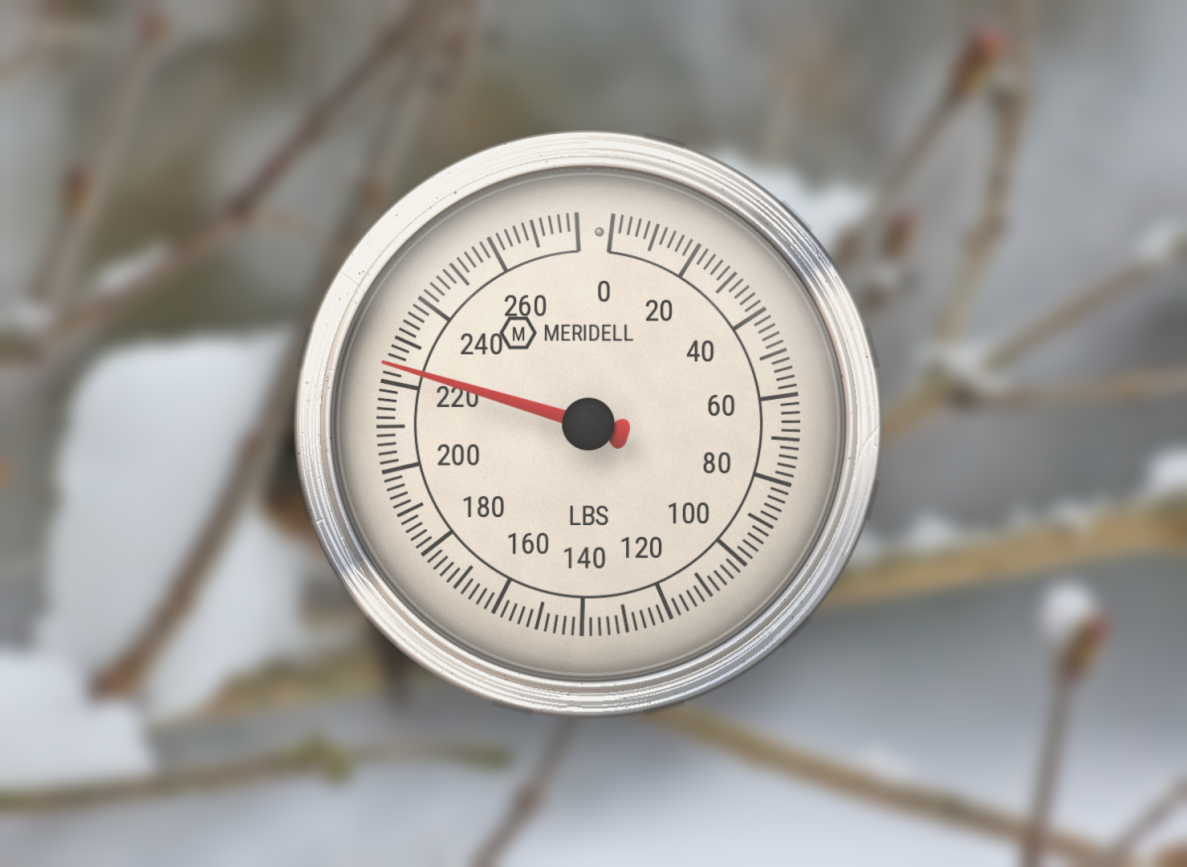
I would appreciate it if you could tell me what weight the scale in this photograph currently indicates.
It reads 224 lb
